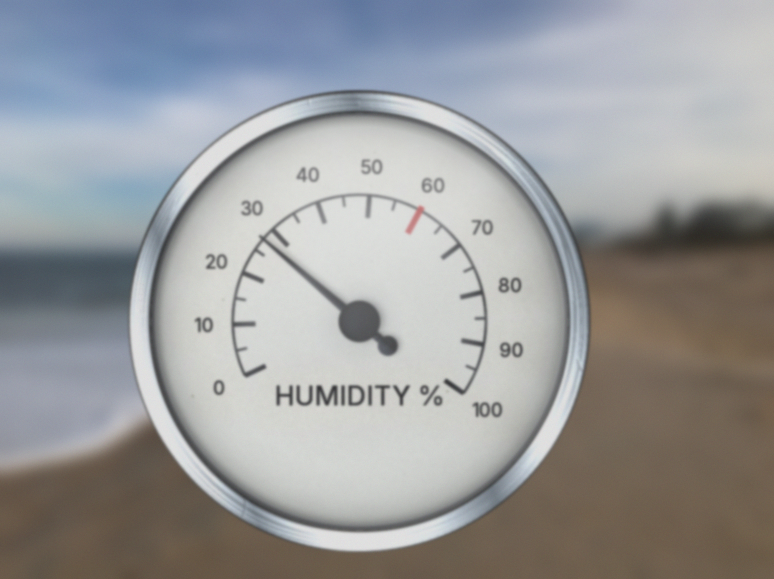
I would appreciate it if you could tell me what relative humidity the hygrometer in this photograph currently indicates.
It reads 27.5 %
